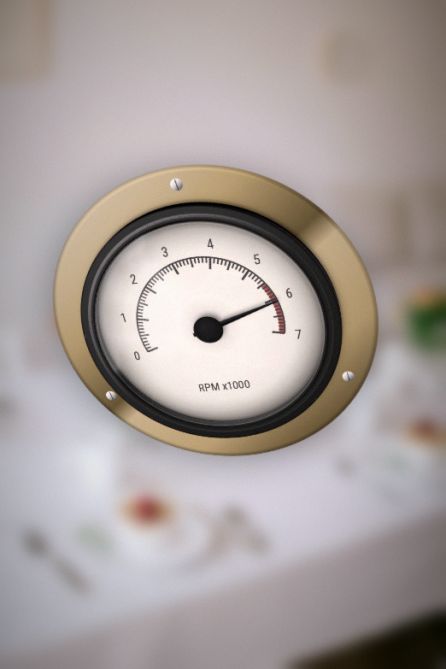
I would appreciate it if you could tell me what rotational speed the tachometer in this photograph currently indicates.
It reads 6000 rpm
